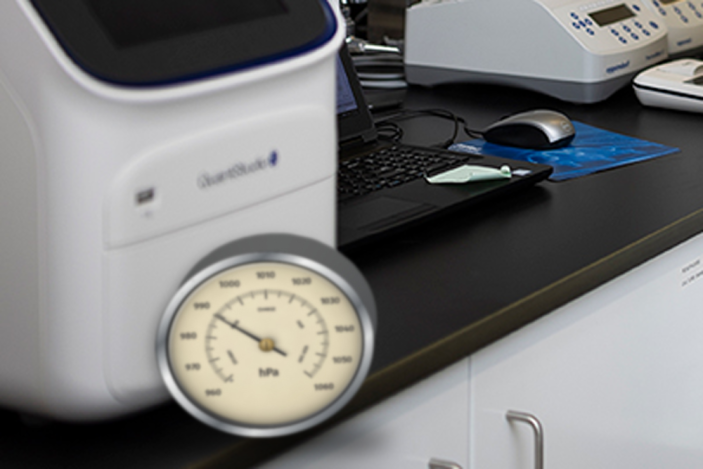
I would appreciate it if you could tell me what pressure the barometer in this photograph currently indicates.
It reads 990 hPa
